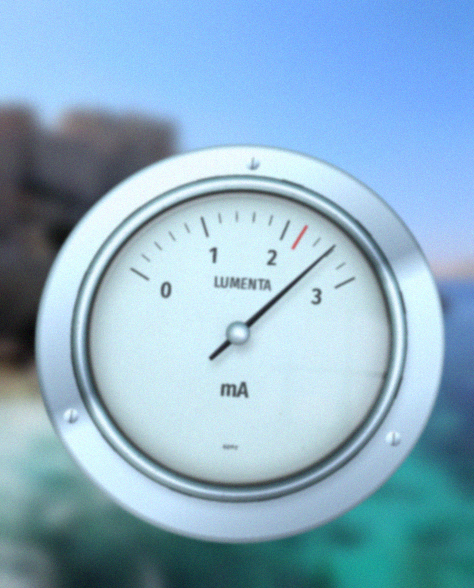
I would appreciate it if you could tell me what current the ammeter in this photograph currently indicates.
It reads 2.6 mA
